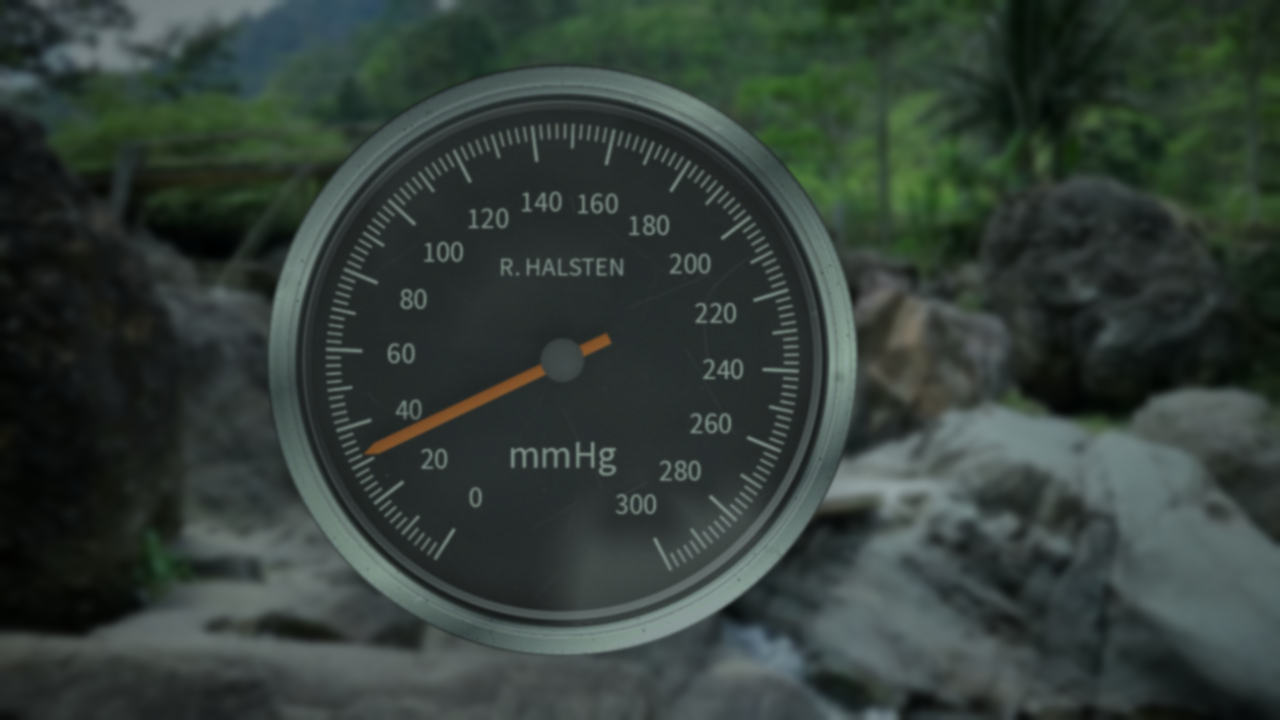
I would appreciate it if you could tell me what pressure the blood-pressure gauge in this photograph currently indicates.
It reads 32 mmHg
